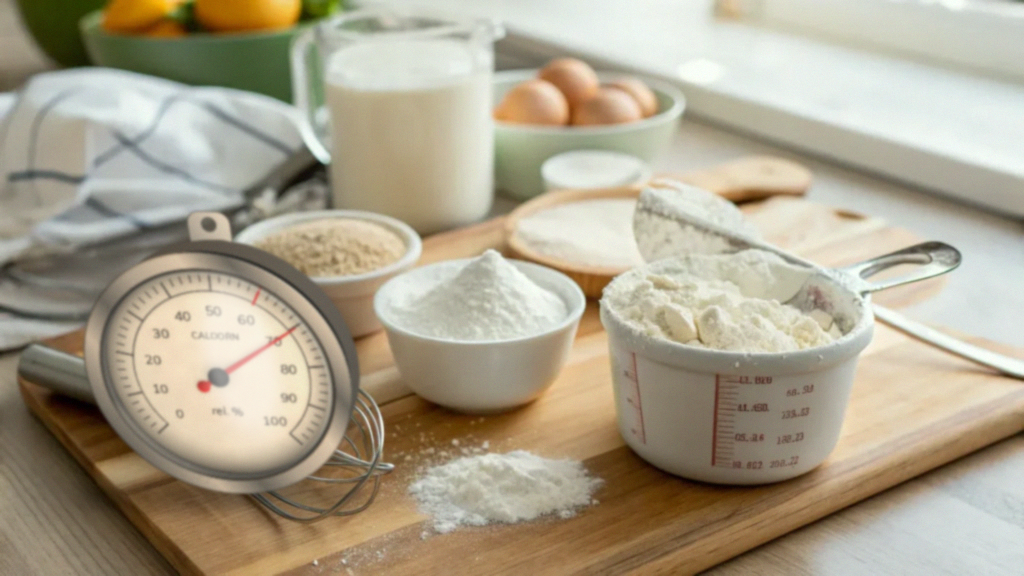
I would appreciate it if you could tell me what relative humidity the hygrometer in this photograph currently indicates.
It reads 70 %
